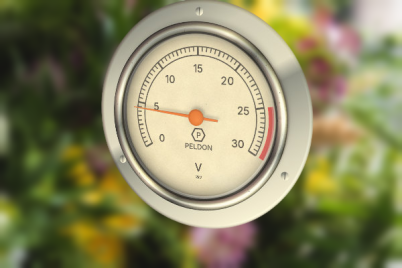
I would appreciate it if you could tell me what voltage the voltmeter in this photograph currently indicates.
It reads 4.5 V
